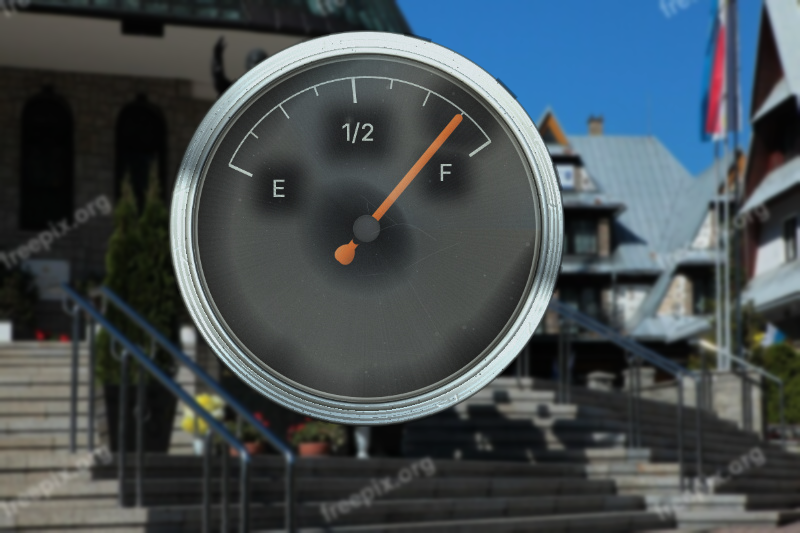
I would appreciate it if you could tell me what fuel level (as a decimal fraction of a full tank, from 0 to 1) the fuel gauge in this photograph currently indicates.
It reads 0.875
